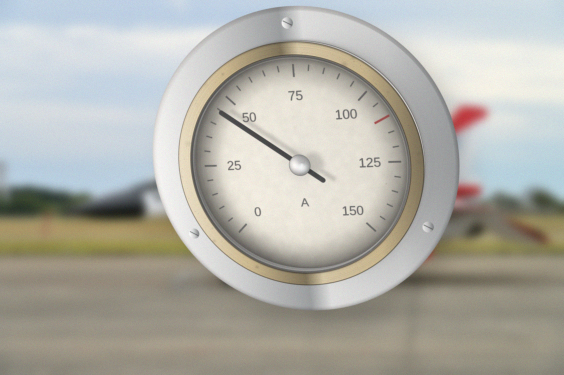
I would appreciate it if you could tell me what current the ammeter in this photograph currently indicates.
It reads 45 A
